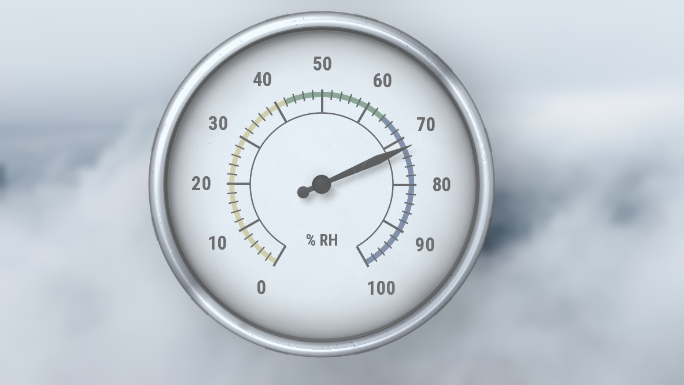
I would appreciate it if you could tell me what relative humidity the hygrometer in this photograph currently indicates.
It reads 72 %
